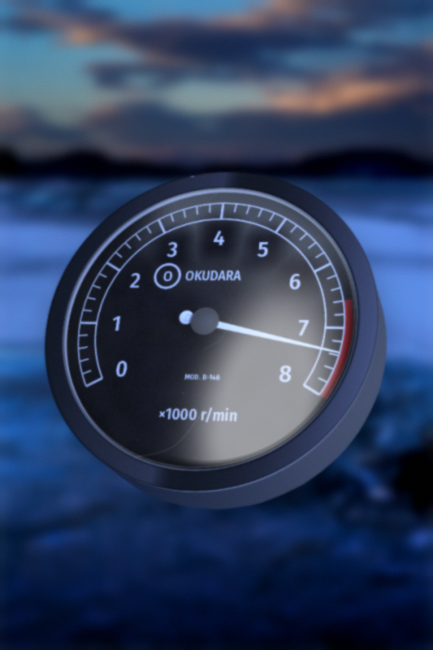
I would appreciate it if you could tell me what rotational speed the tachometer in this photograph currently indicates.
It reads 7400 rpm
